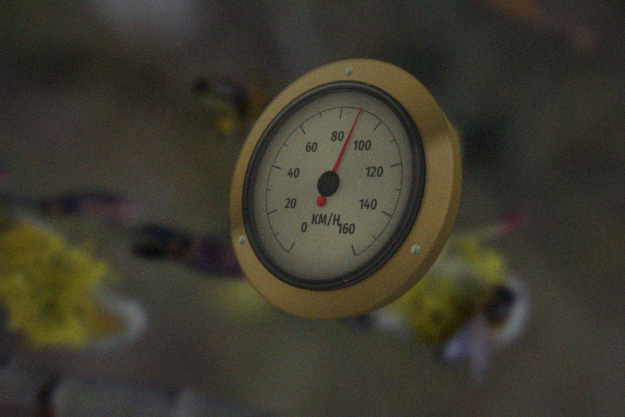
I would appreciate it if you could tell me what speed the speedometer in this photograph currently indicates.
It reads 90 km/h
